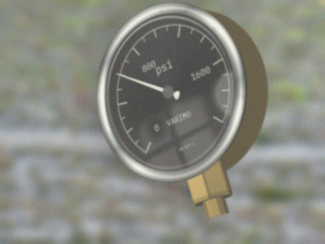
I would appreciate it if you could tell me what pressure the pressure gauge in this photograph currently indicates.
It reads 600 psi
